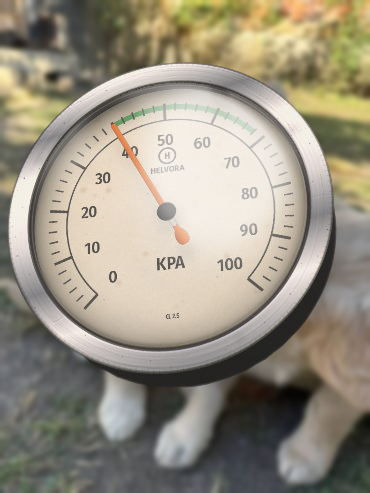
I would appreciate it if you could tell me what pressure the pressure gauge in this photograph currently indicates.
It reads 40 kPa
